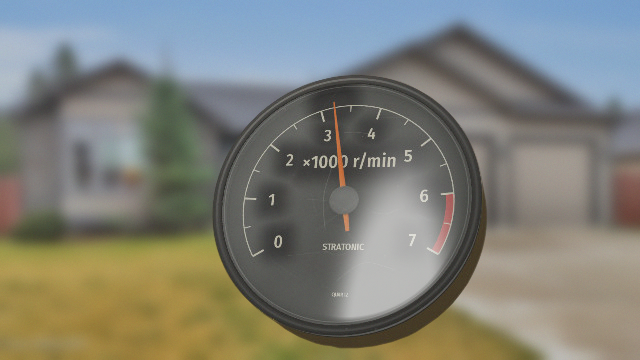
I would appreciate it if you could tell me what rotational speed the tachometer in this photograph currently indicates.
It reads 3250 rpm
